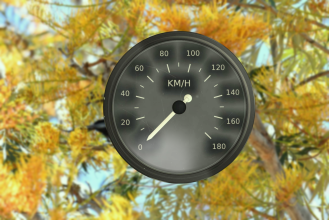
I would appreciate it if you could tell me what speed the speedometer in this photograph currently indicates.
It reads 0 km/h
